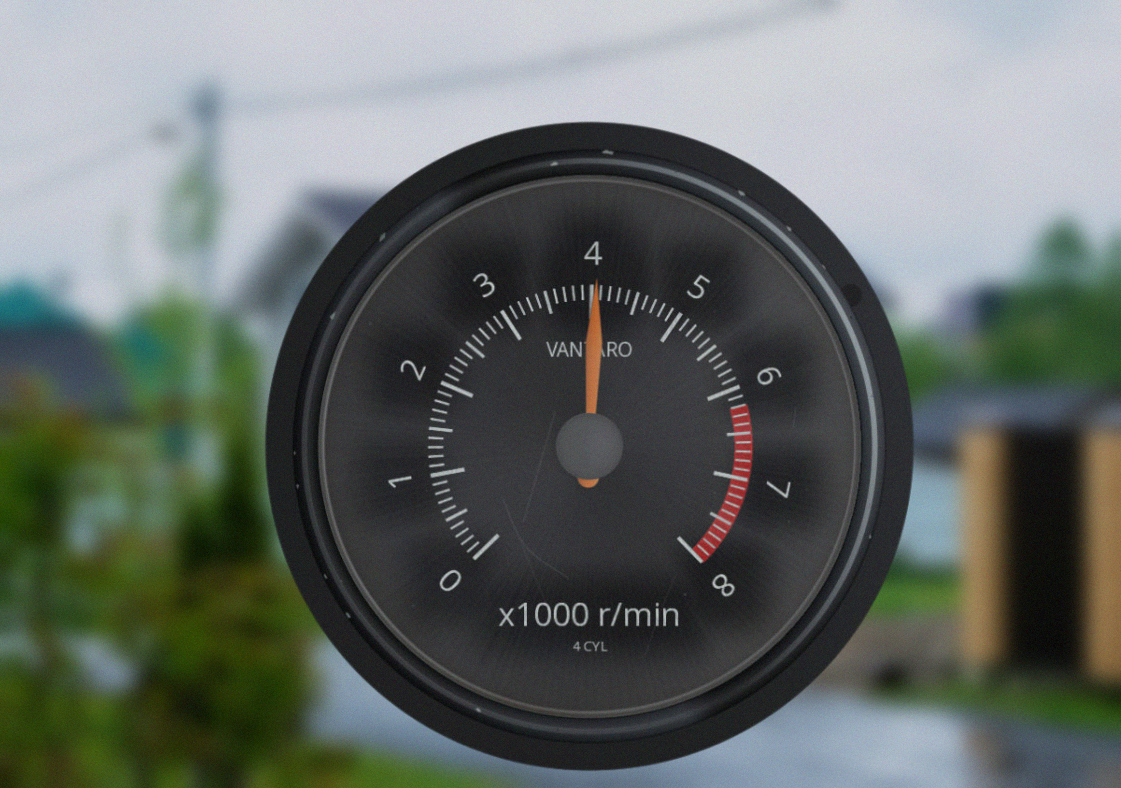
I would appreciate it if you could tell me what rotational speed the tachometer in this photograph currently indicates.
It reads 4050 rpm
